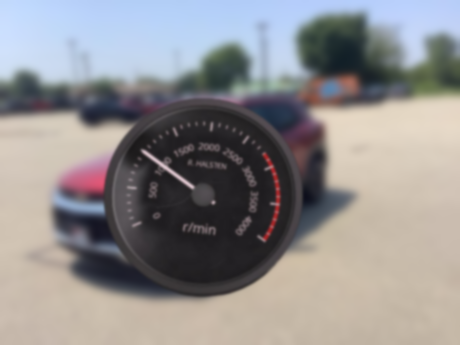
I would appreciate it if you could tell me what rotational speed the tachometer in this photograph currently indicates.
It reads 1000 rpm
